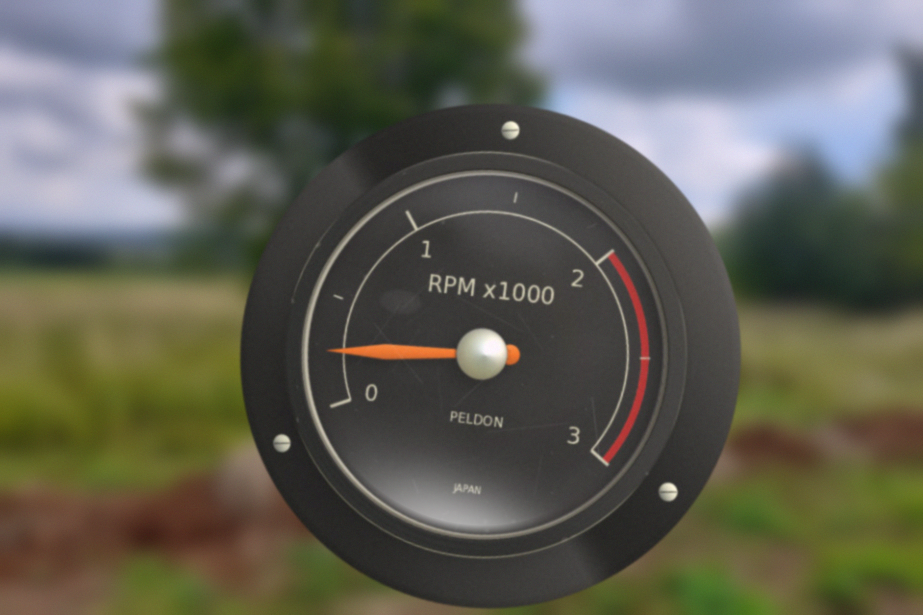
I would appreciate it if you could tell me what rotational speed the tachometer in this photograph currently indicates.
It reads 250 rpm
